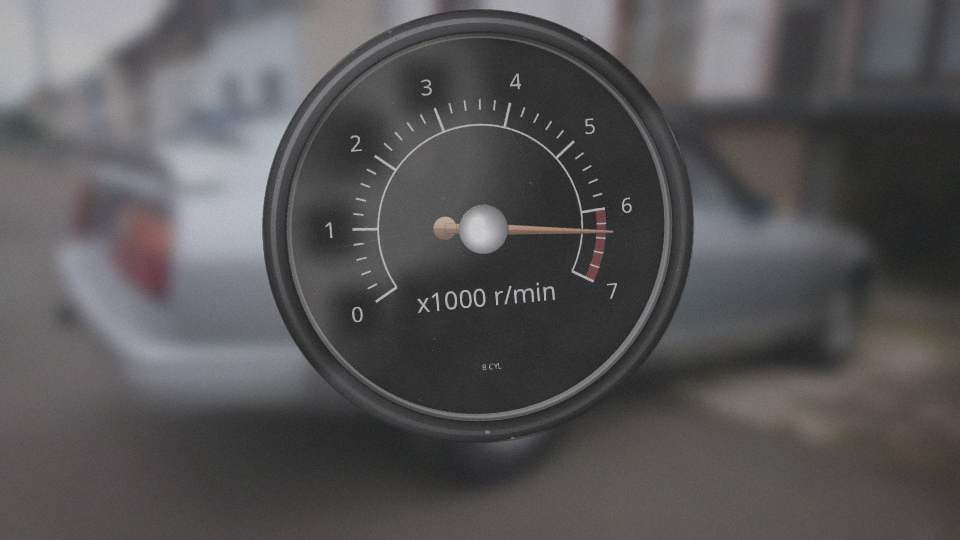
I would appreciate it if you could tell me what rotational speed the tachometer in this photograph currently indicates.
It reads 6300 rpm
